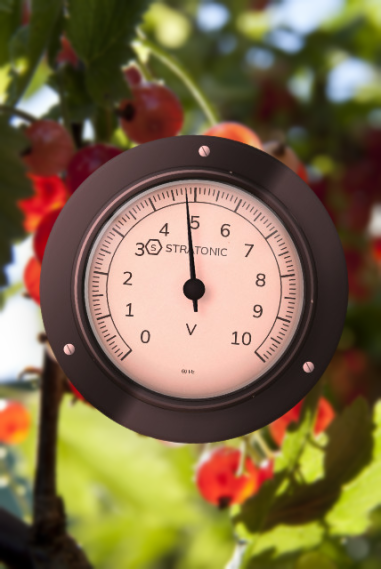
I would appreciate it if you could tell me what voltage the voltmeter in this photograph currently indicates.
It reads 4.8 V
